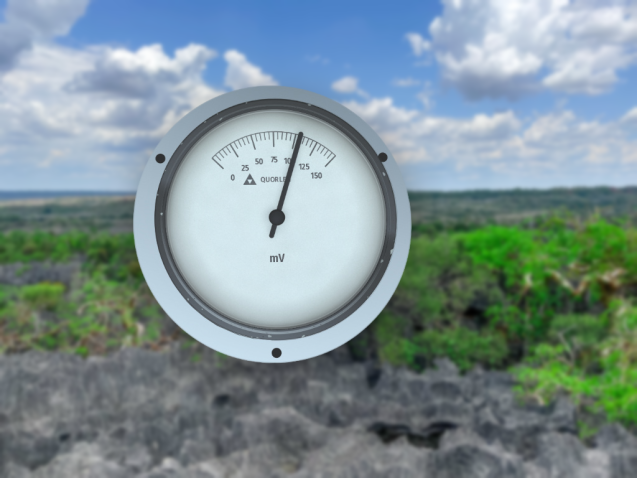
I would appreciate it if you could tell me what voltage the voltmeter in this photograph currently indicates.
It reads 105 mV
